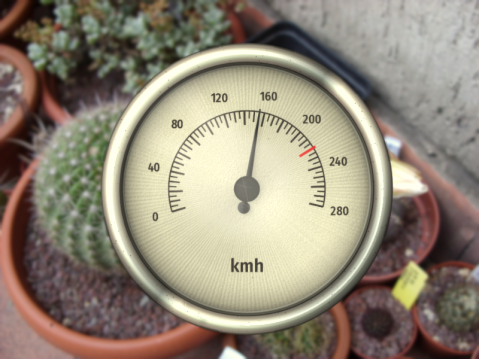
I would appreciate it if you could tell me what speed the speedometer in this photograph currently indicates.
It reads 155 km/h
